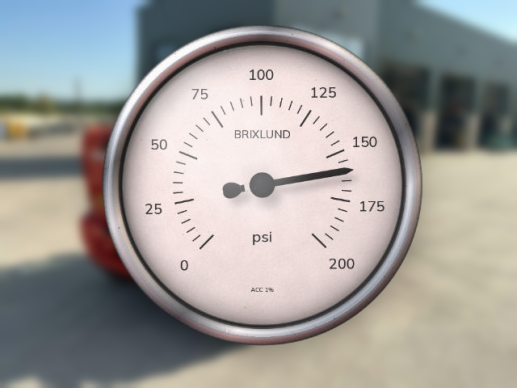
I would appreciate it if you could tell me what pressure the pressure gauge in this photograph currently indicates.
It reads 160 psi
